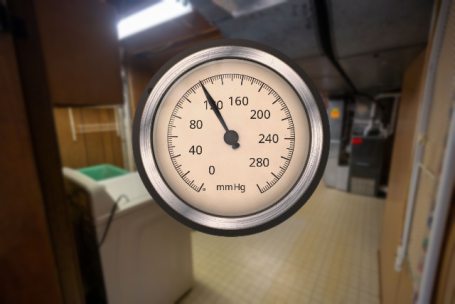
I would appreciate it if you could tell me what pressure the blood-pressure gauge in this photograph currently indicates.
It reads 120 mmHg
